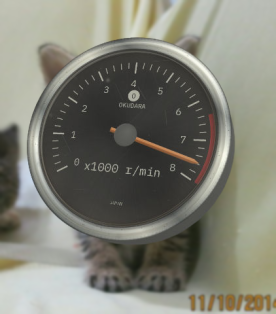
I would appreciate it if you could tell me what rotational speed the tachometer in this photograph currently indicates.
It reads 7600 rpm
